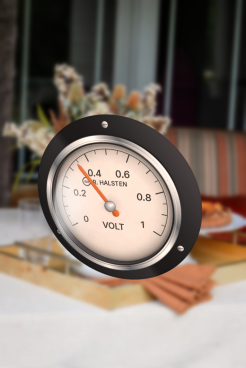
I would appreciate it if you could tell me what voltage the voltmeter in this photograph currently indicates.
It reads 0.35 V
